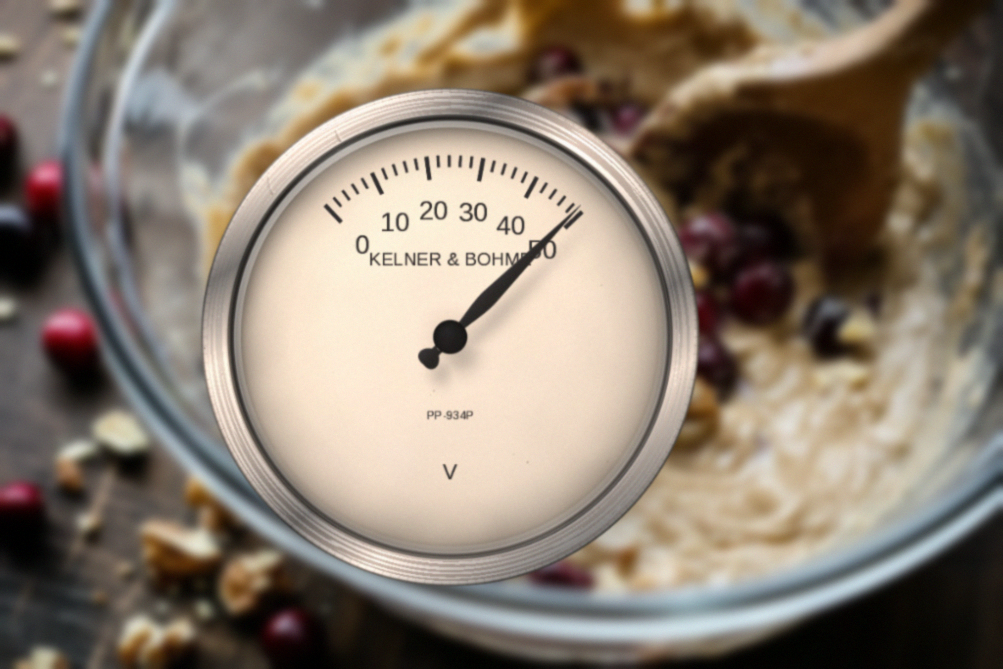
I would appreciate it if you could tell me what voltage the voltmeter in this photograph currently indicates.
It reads 49 V
